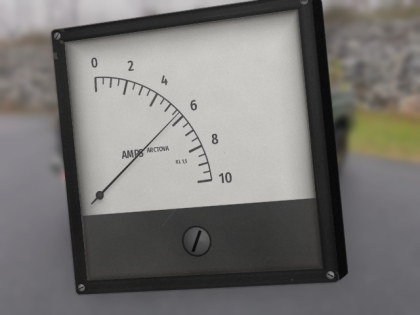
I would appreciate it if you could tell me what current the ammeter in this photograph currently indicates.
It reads 5.75 A
